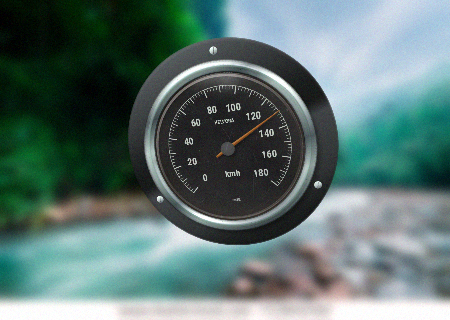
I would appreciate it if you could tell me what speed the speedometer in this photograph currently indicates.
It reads 130 km/h
